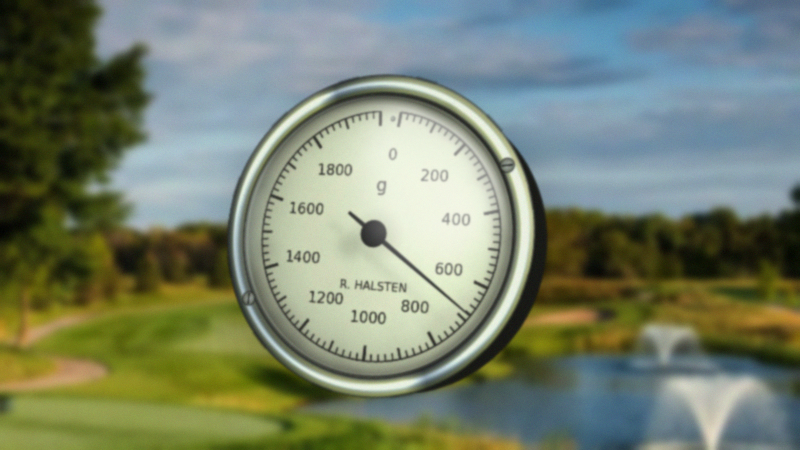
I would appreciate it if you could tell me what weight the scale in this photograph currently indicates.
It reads 680 g
